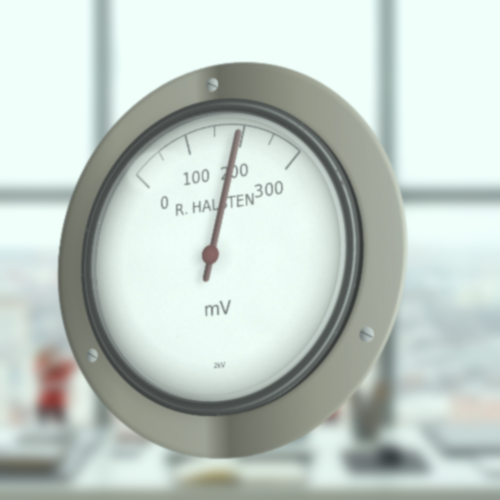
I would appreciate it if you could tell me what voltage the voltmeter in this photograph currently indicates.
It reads 200 mV
